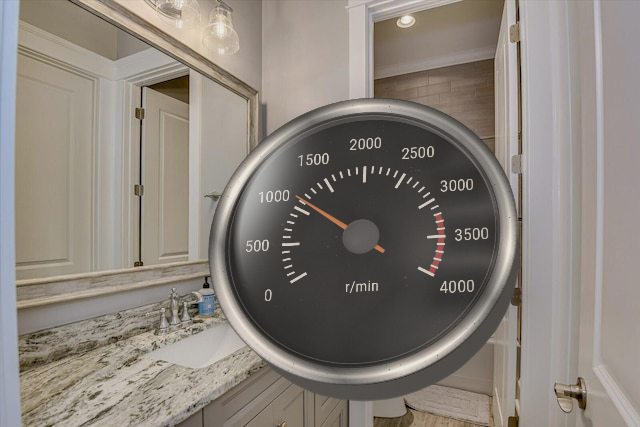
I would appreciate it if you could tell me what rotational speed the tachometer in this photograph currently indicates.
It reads 1100 rpm
